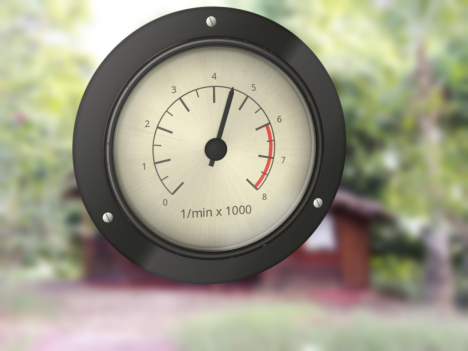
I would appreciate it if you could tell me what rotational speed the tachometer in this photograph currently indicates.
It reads 4500 rpm
